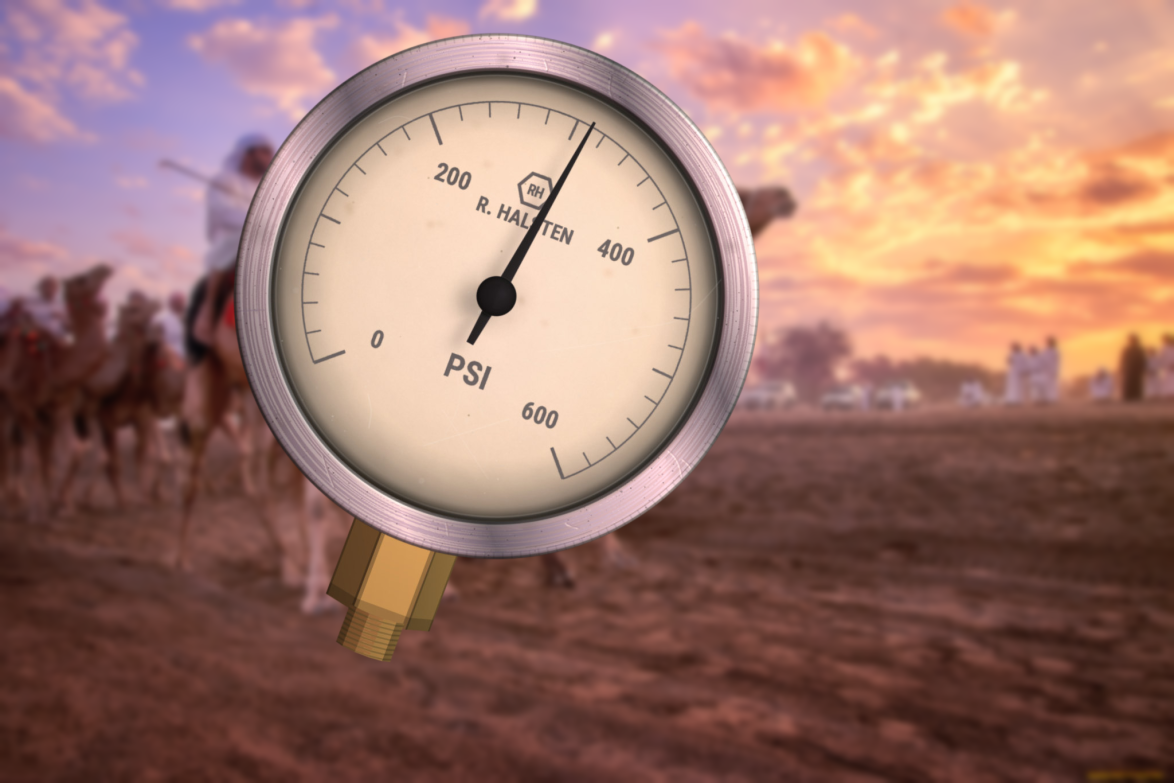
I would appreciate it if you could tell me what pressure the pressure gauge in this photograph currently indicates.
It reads 310 psi
